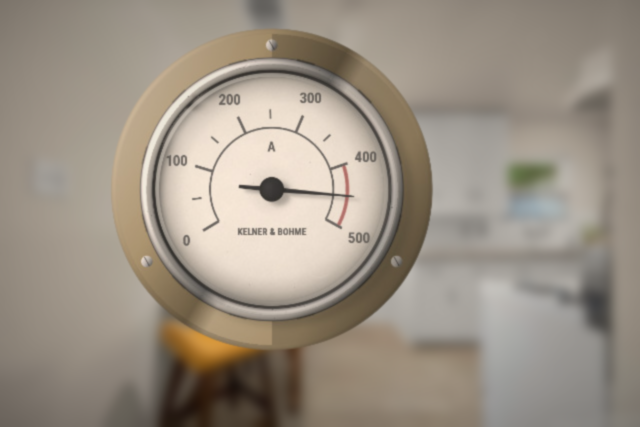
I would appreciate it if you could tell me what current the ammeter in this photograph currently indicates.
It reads 450 A
